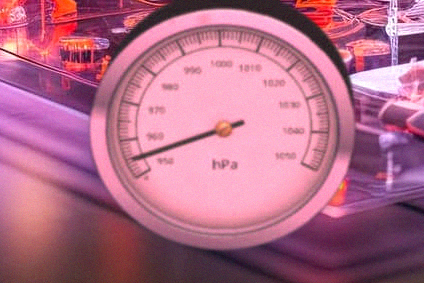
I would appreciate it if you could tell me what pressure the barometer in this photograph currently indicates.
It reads 955 hPa
